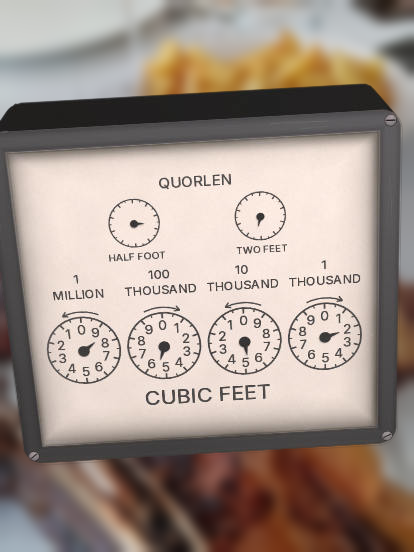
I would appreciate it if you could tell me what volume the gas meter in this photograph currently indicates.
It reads 855200 ft³
